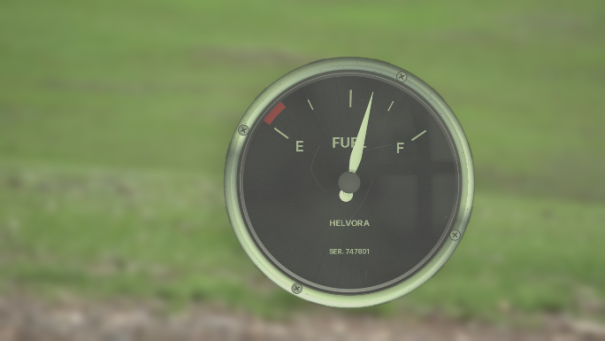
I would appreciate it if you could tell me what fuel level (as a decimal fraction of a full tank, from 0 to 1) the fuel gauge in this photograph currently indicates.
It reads 0.625
